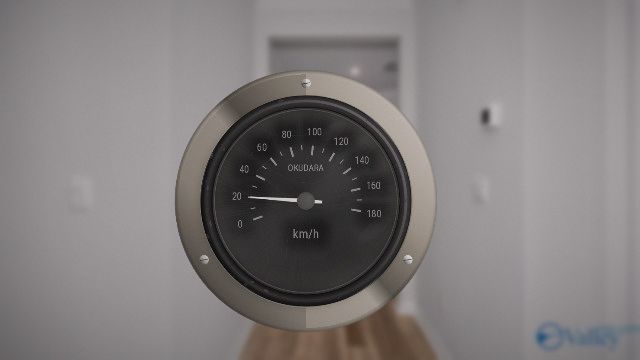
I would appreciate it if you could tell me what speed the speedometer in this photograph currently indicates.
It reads 20 km/h
